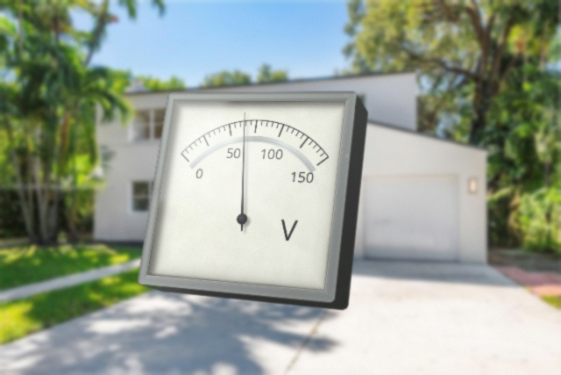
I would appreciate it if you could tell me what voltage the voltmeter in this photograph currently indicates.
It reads 65 V
